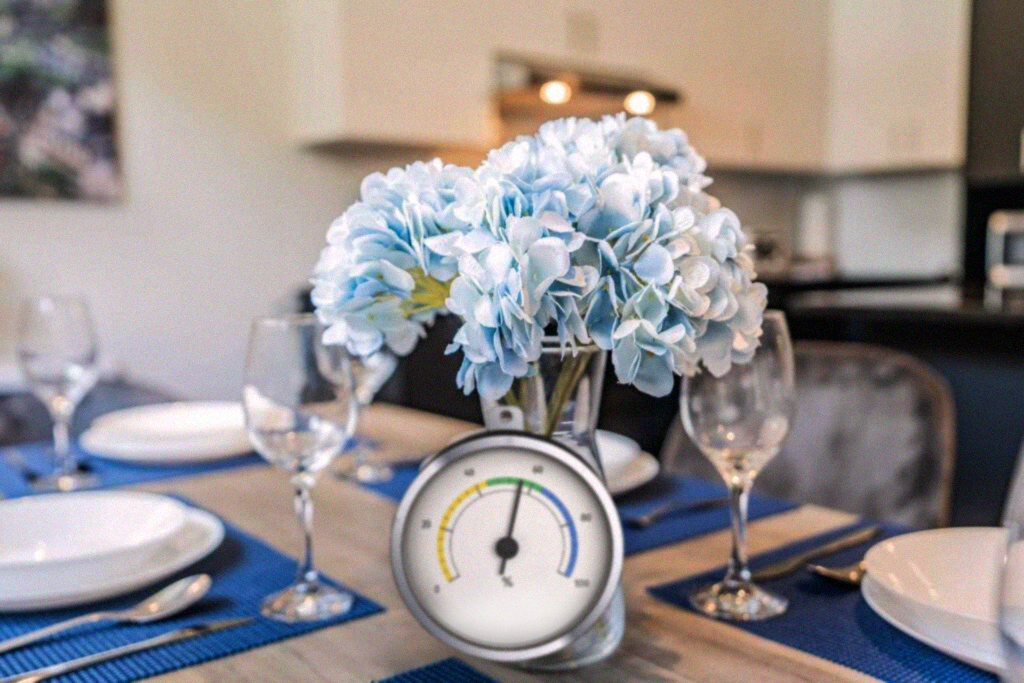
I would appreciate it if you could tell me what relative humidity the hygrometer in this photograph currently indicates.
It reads 56 %
